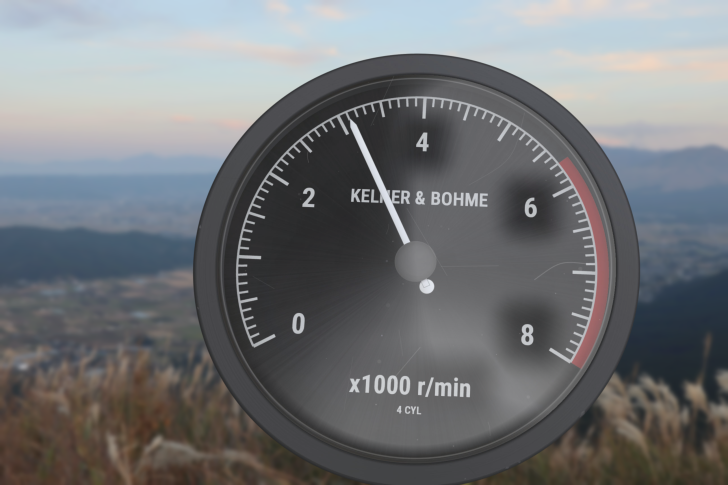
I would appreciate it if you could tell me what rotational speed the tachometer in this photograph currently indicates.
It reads 3100 rpm
